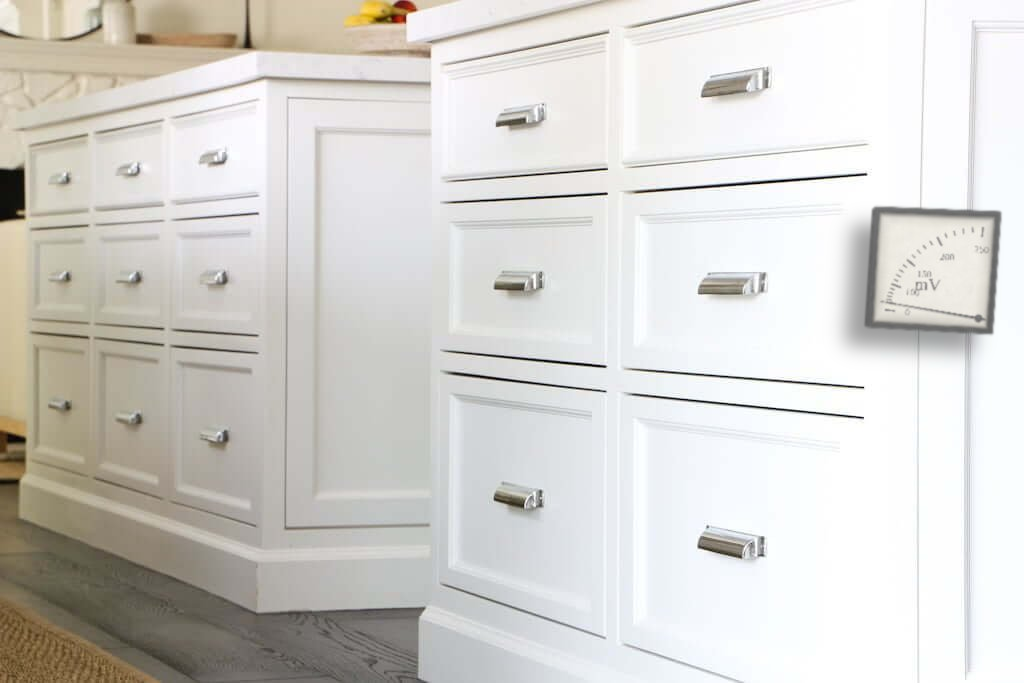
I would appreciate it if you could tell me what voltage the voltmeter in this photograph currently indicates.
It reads 50 mV
